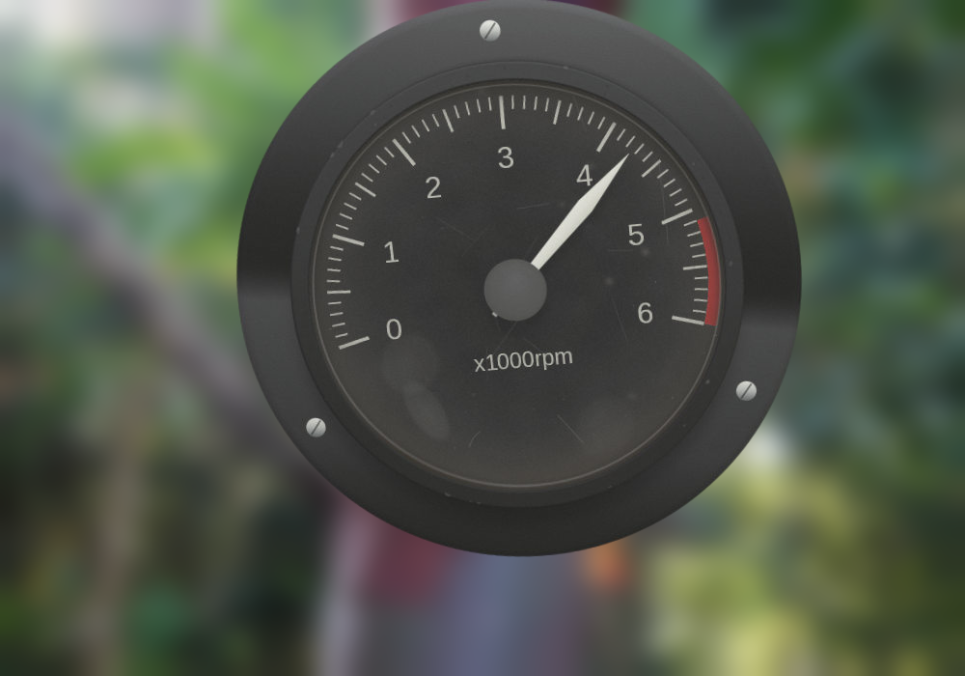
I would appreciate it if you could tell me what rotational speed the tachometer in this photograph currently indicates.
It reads 4250 rpm
